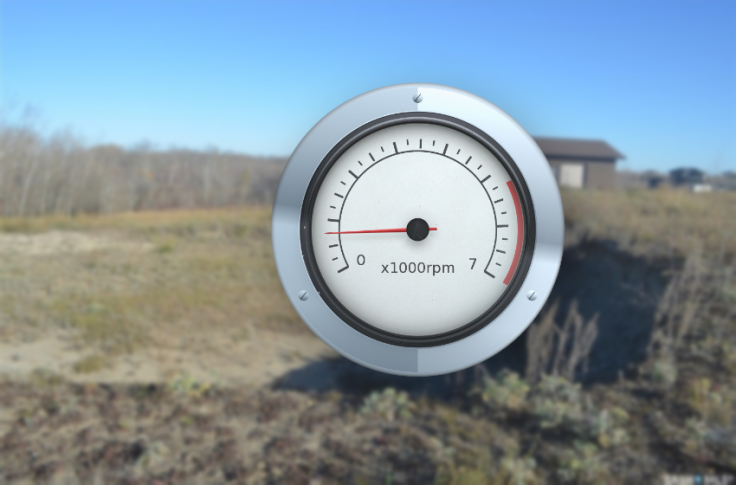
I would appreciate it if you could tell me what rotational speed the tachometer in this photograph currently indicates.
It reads 750 rpm
